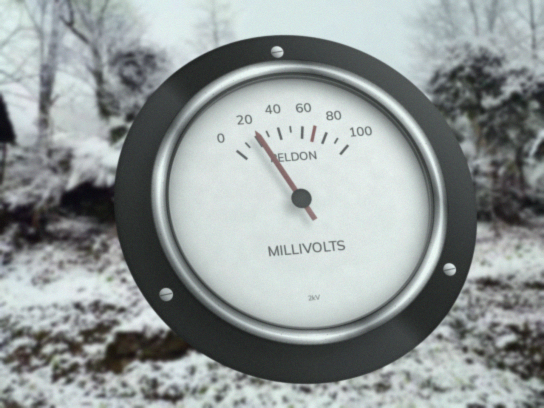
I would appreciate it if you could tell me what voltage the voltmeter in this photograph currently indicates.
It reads 20 mV
